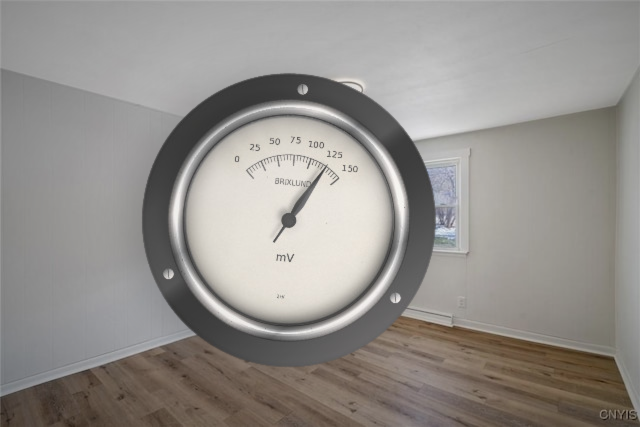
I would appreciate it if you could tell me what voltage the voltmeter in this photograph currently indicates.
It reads 125 mV
